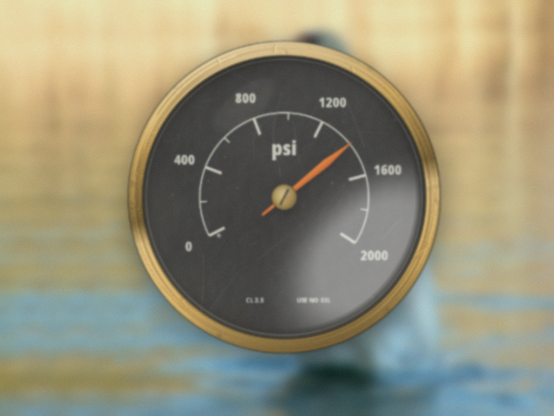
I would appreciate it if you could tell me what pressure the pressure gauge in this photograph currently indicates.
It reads 1400 psi
